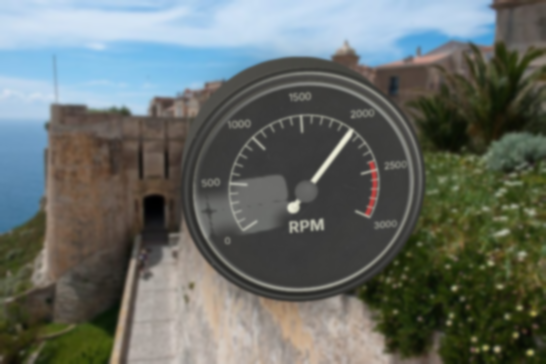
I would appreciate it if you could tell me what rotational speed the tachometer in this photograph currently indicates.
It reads 2000 rpm
